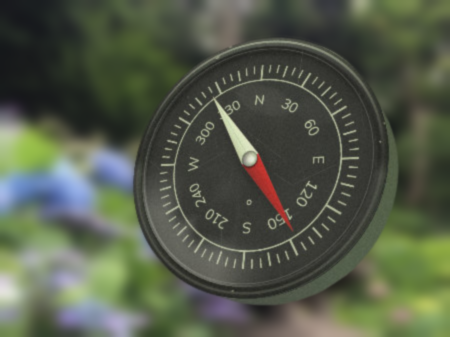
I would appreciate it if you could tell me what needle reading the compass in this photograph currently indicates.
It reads 145 °
